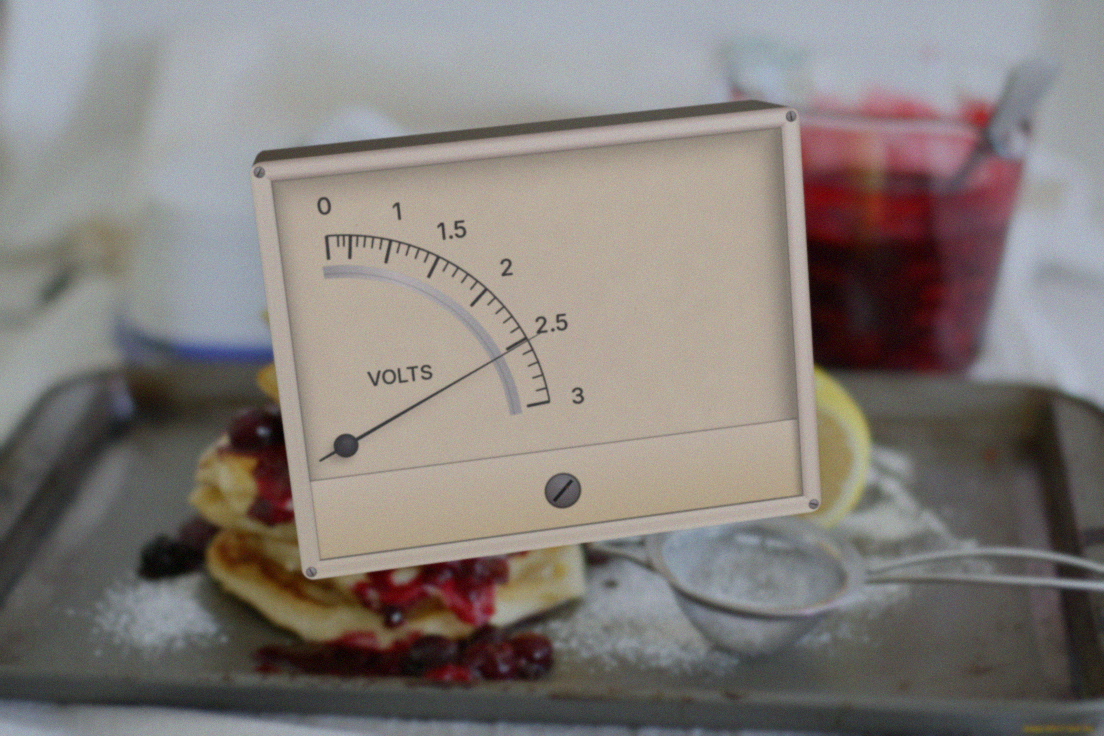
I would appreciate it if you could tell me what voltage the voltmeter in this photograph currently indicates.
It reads 2.5 V
